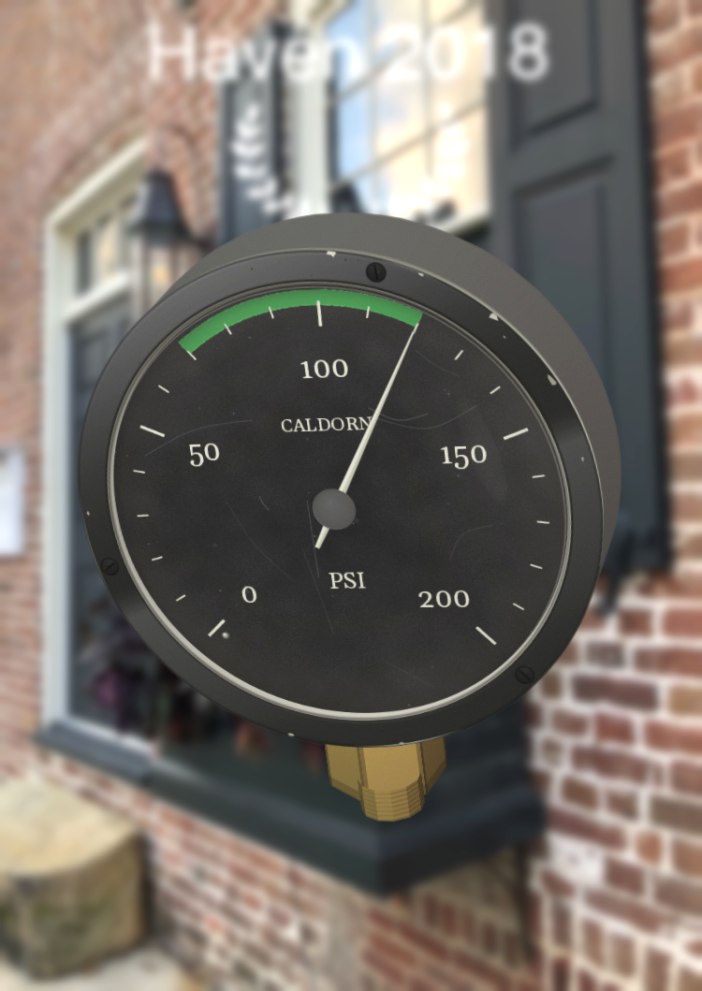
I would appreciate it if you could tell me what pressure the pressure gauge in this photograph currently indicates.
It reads 120 psi
